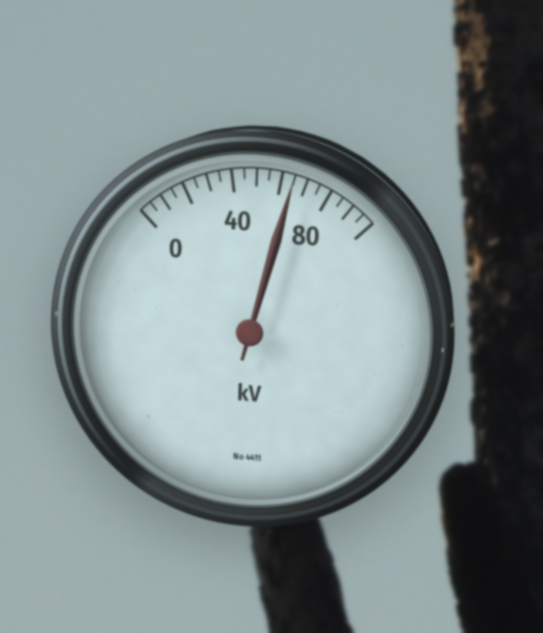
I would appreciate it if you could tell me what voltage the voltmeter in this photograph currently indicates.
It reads 65 kV
